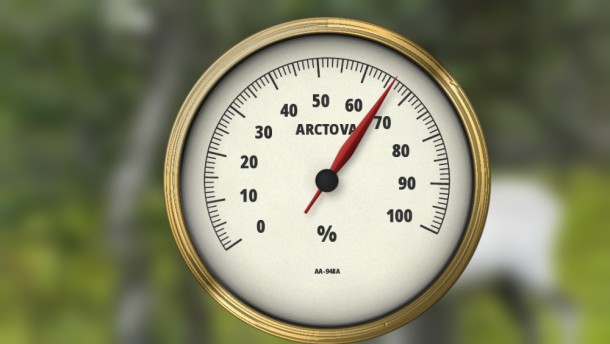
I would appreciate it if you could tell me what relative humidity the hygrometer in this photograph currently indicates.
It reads 66 %
